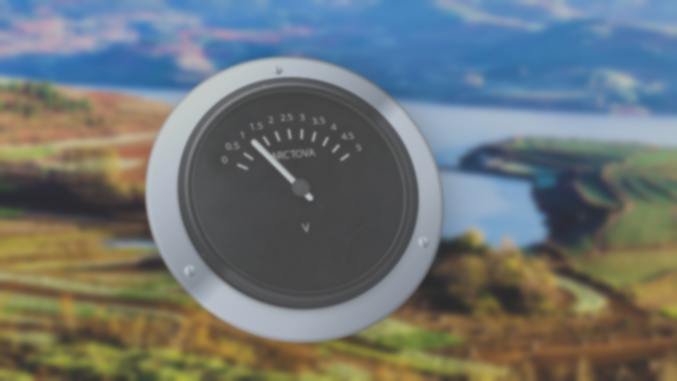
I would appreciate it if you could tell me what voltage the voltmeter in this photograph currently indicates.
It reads 1 V
